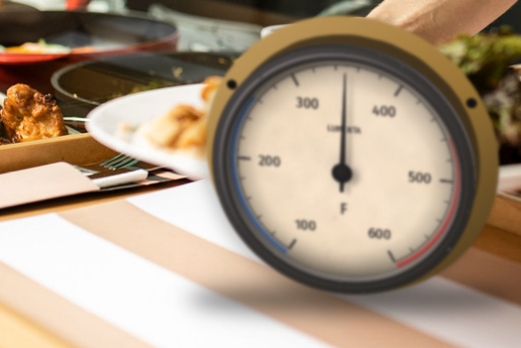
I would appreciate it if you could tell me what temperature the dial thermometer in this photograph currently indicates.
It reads 350 °F
